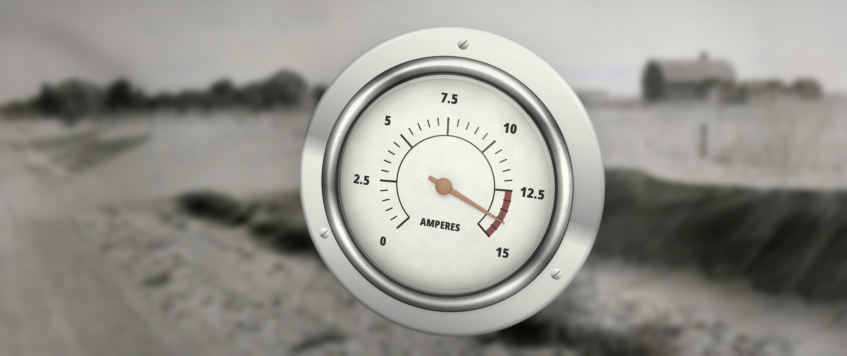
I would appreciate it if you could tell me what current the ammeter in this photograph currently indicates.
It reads 14 A
